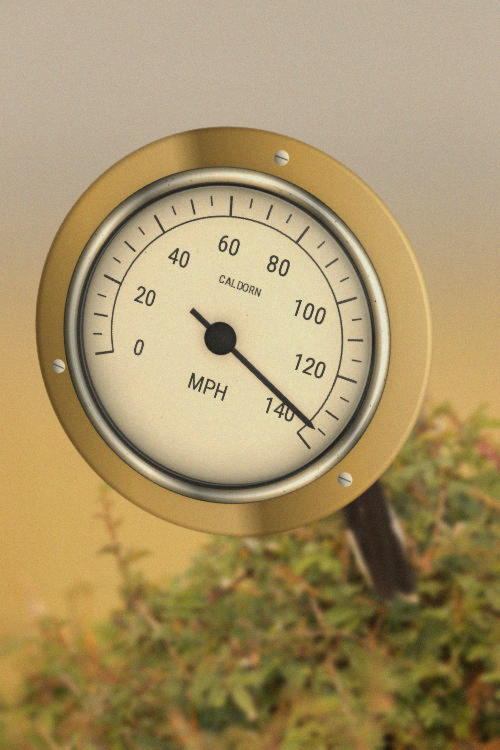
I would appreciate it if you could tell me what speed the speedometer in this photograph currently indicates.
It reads 135 mph
